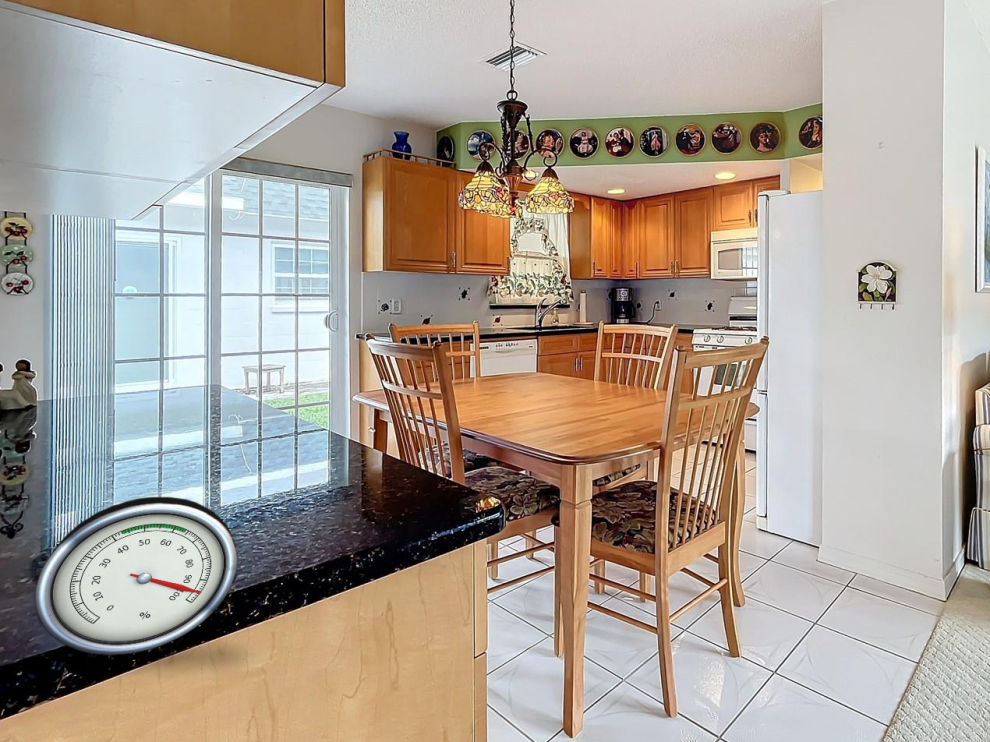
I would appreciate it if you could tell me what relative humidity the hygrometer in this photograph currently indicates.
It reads 95 %
